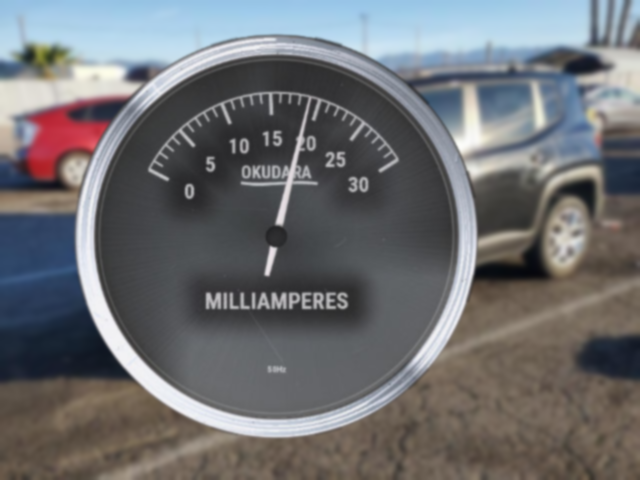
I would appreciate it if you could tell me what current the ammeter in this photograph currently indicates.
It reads 19 mA
